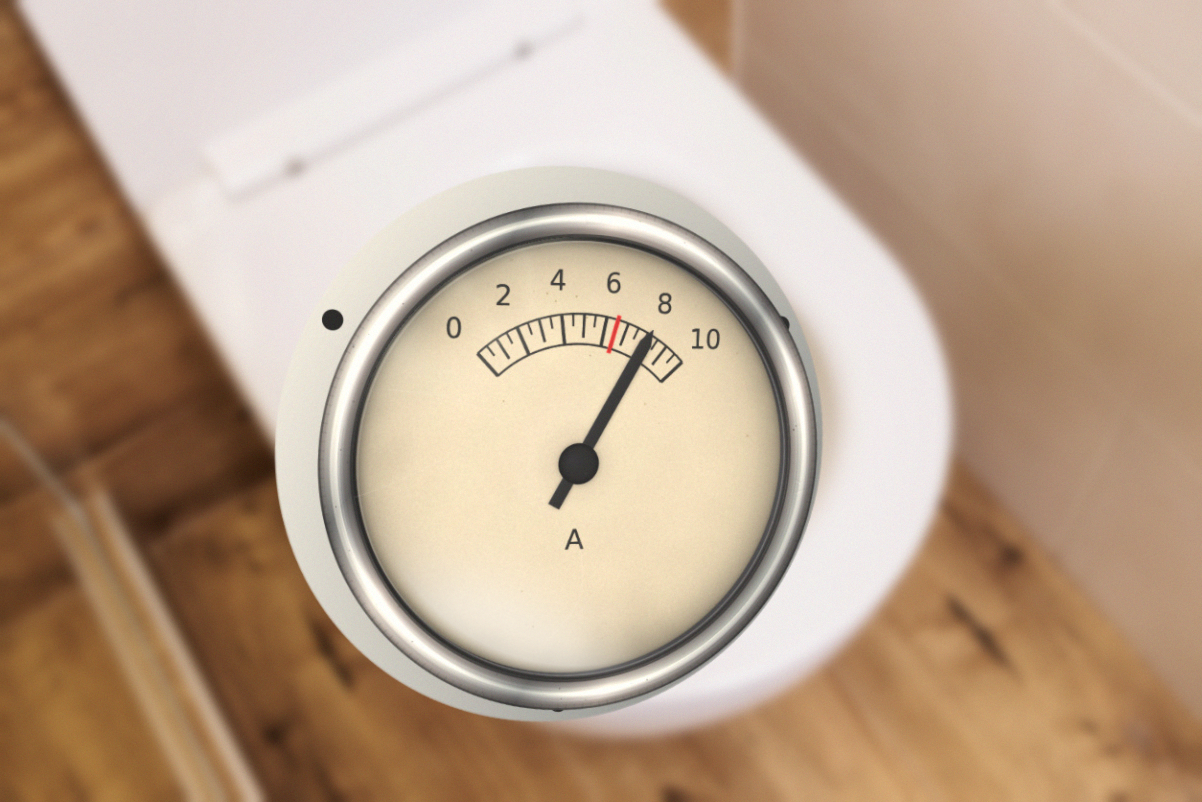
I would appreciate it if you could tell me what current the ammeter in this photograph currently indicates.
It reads 8 A
